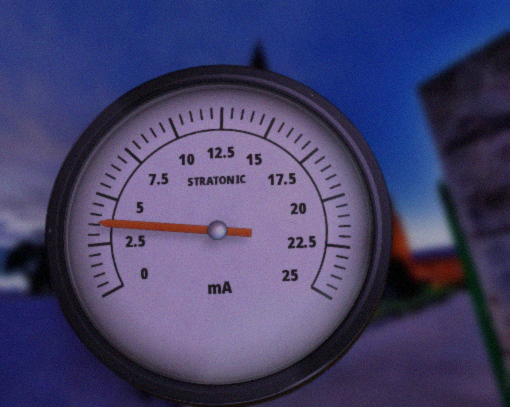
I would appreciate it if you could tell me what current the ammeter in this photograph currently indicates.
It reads 3.5 mA
